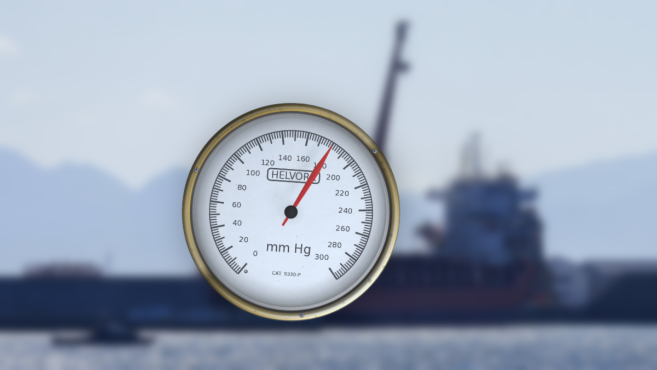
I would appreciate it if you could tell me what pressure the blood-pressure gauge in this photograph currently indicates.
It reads 180 mmHg
